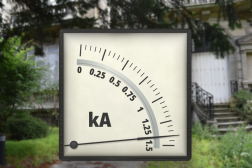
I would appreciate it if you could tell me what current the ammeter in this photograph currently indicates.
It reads 1.4 kA
